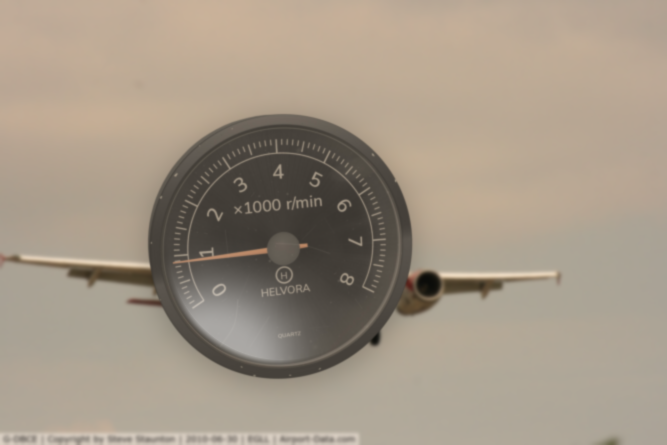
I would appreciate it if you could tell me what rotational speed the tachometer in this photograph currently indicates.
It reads 900 rpm
